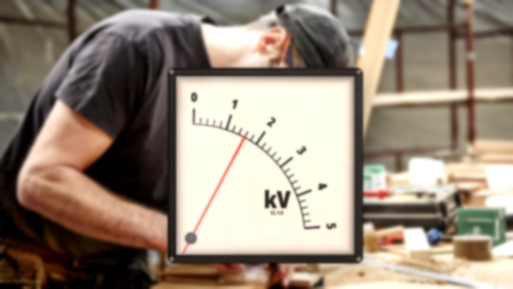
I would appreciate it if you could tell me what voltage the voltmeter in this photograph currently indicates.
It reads 1.6 kV
